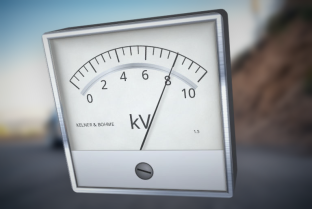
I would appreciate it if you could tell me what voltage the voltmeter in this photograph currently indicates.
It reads 8 kV
